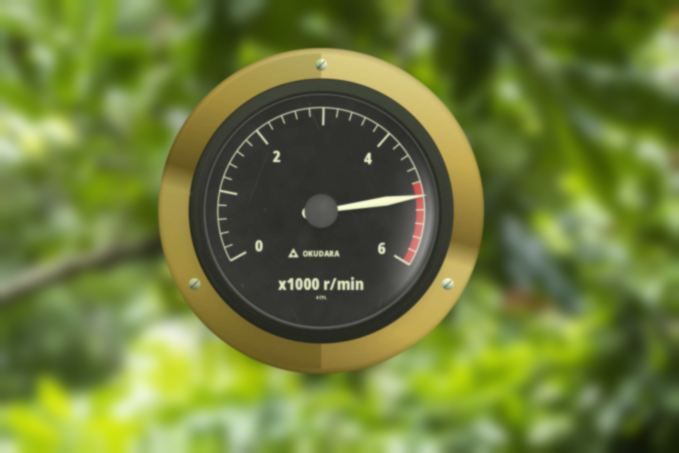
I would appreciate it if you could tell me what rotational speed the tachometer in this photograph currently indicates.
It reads 5000 rpm
